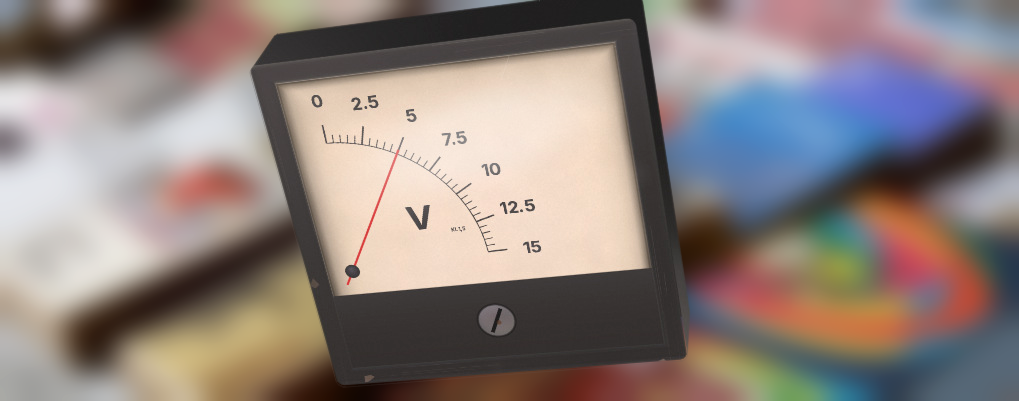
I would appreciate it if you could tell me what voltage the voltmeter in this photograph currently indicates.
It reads 5 V
